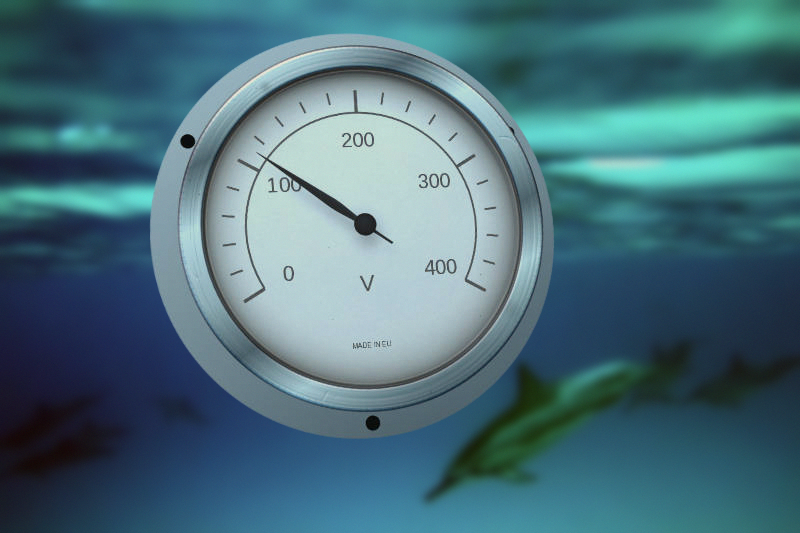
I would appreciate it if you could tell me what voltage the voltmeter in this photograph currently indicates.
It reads 110 V
